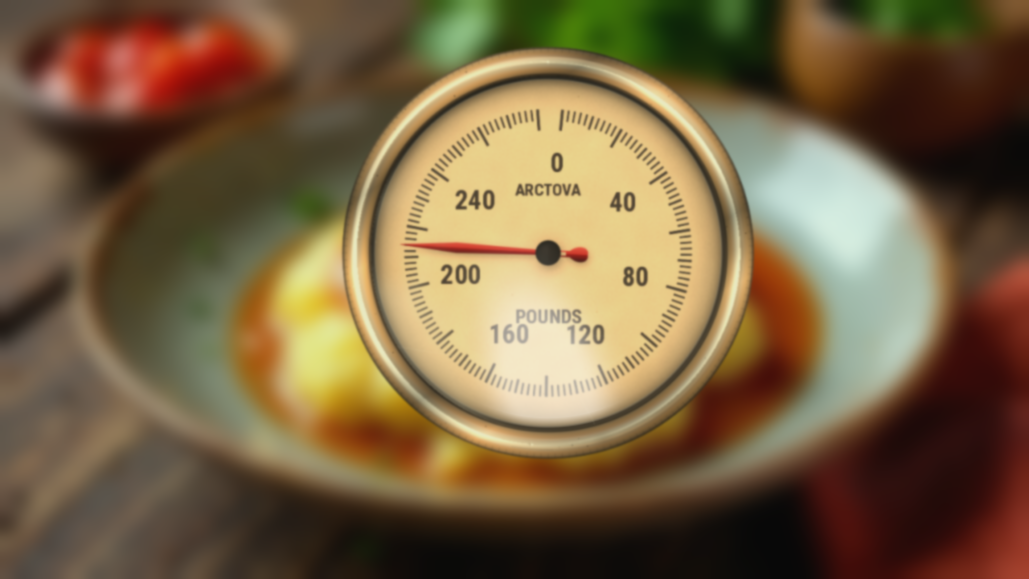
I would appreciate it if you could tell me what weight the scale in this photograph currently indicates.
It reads 214 lb
